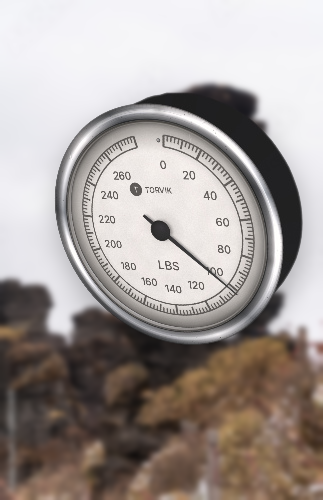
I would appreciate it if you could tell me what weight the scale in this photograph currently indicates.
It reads 100 lb
